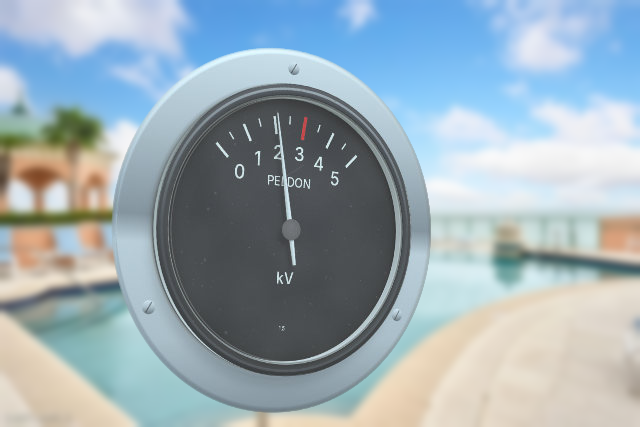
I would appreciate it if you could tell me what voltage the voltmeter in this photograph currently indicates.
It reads 2 kV
